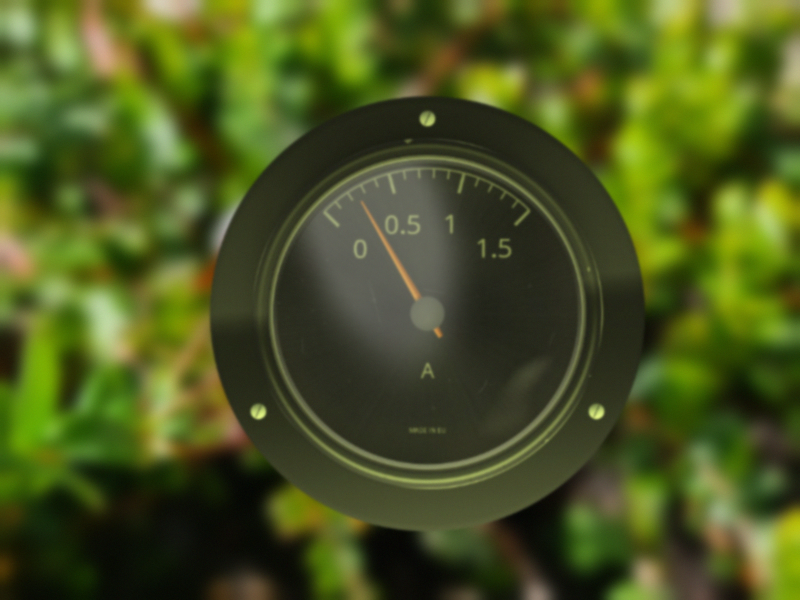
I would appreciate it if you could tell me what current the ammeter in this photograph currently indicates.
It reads 0.25 A
